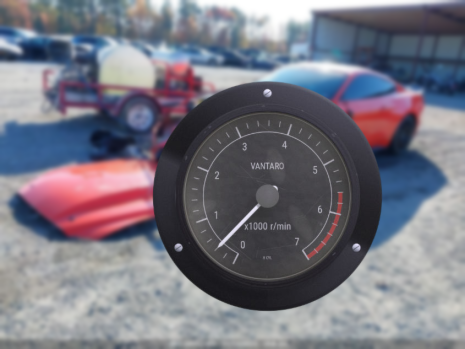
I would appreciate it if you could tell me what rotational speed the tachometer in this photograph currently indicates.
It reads 400 rpm
